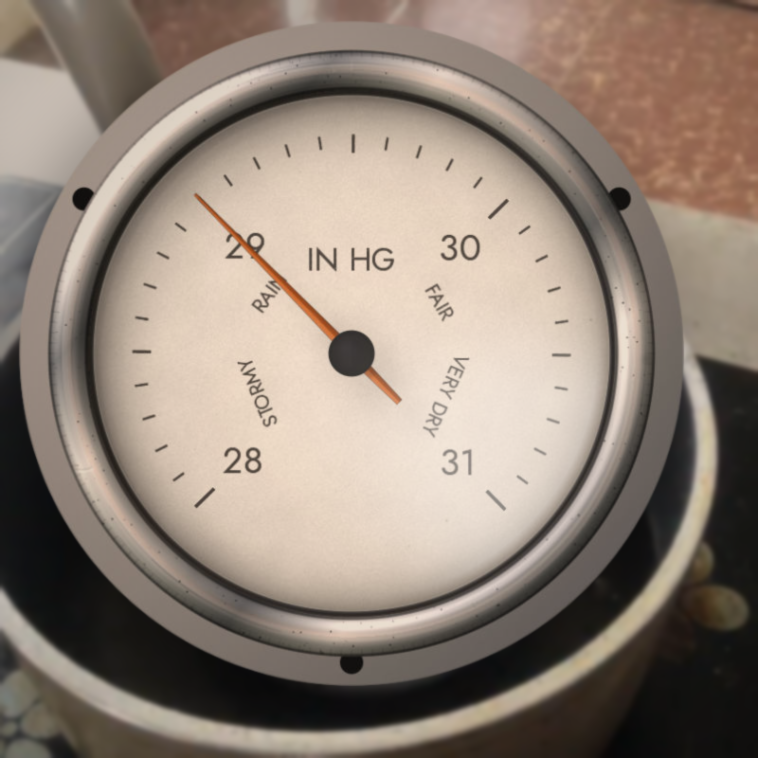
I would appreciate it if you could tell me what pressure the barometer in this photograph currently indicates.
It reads 29 inHg
